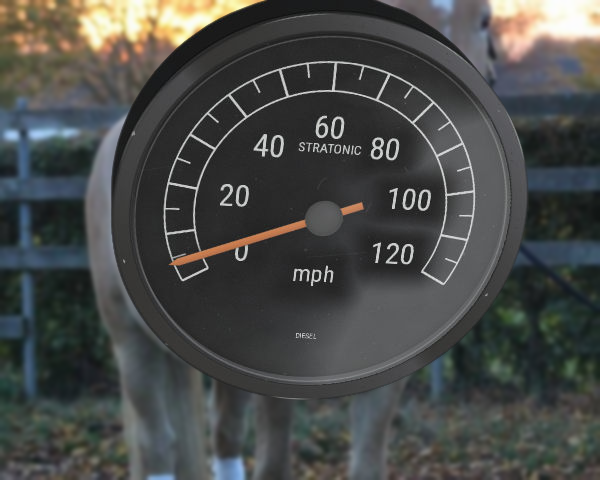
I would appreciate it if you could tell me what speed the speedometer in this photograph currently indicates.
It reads 5 mph
